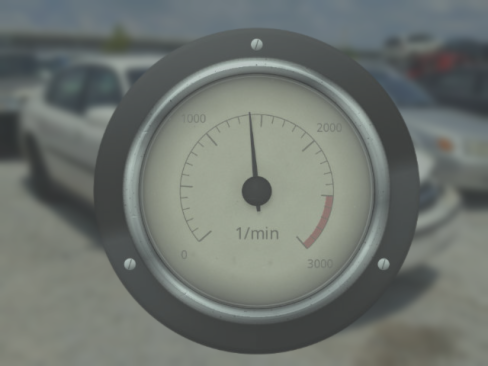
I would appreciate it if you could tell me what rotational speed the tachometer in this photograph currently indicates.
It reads 1400 rpm
